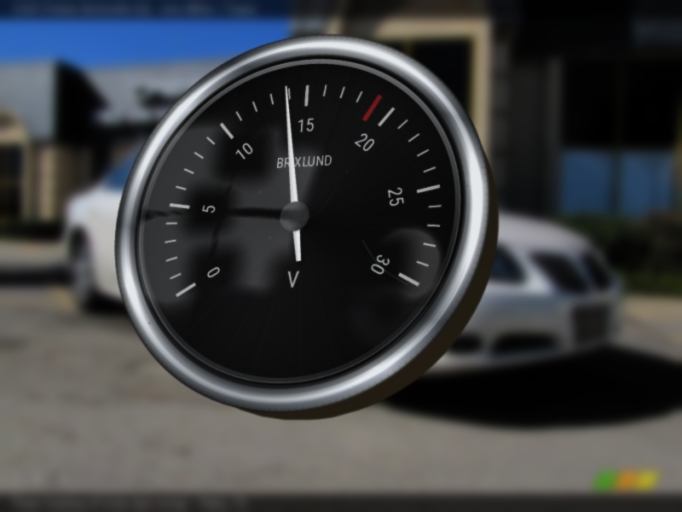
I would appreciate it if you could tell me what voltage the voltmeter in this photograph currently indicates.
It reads 14 V
